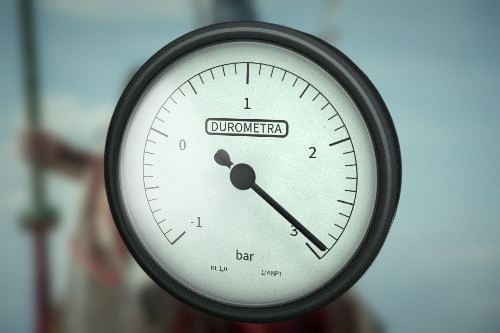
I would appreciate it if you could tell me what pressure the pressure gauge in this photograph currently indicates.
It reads 2.9 bar
